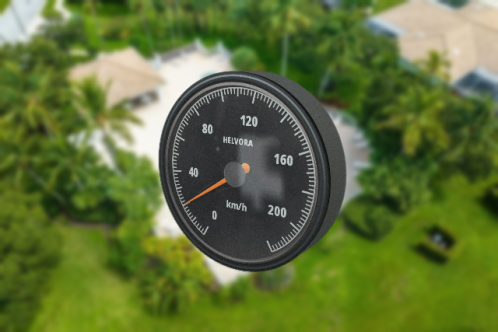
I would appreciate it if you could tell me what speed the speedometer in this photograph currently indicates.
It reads 20 km/h
